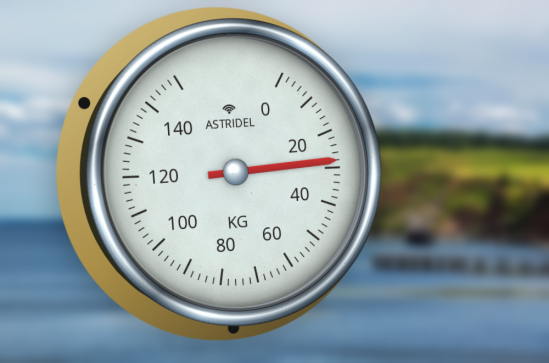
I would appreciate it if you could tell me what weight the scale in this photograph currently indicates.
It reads 28 kg
